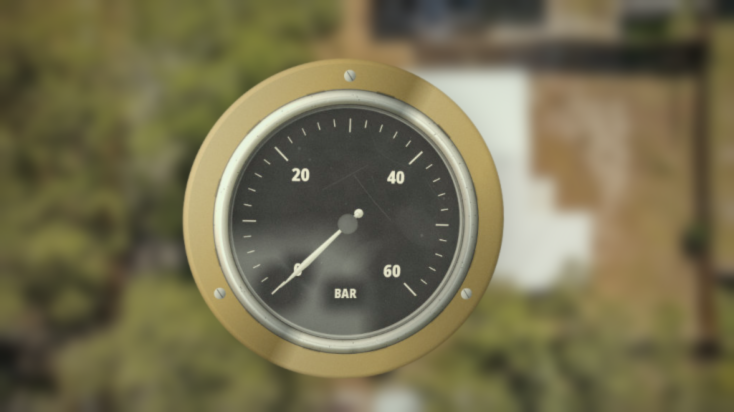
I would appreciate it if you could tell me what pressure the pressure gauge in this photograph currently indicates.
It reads 0 bar
